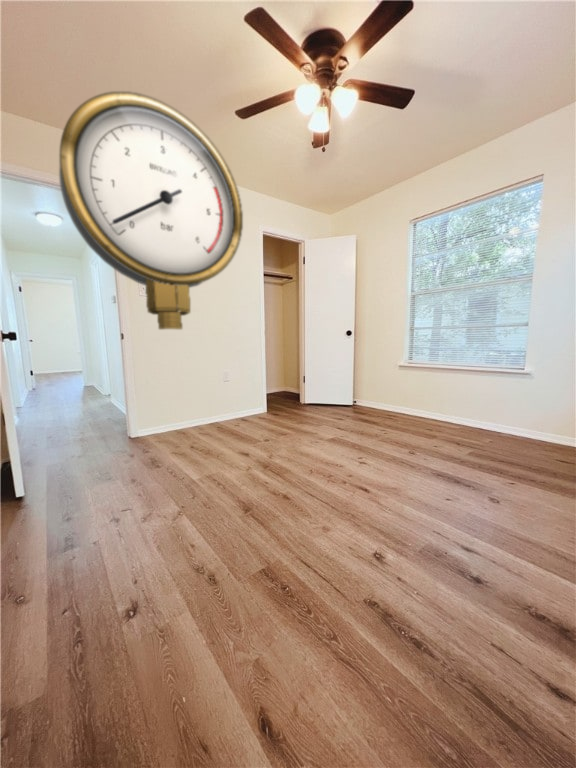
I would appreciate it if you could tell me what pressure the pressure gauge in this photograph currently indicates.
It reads 0.2 bar
